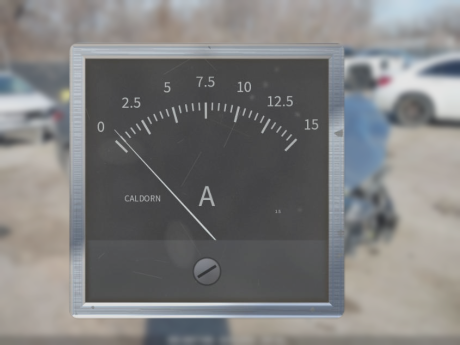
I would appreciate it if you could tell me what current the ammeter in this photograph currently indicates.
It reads 0.5 A
